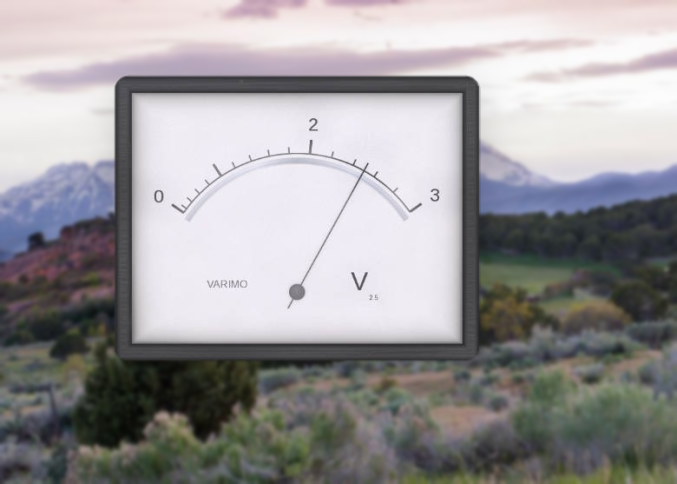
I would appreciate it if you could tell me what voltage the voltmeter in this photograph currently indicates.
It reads 2.5 V
